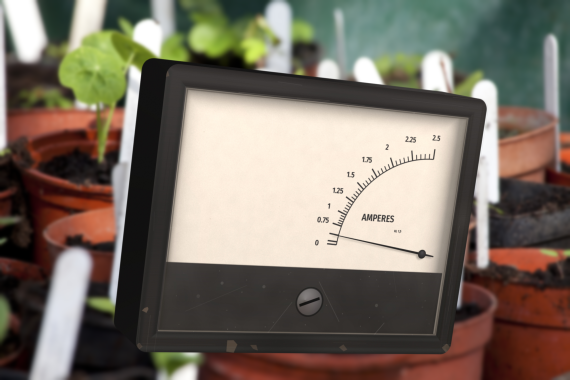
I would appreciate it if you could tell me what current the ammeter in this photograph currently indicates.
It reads 0.5 A
